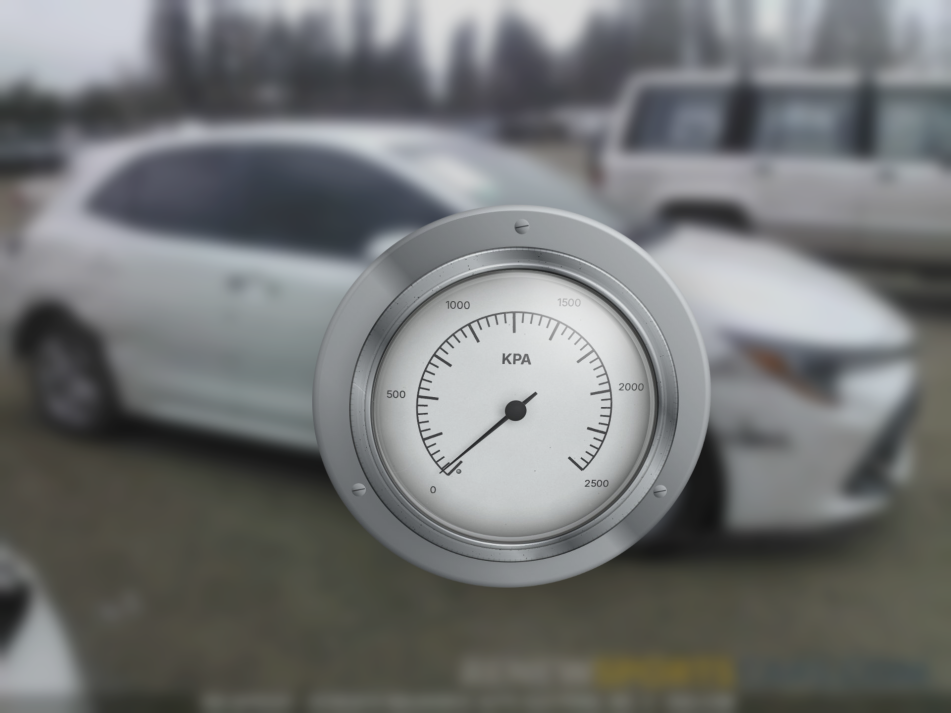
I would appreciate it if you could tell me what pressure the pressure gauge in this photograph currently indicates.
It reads 50 kPa
